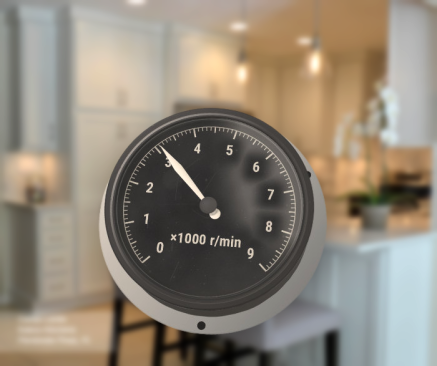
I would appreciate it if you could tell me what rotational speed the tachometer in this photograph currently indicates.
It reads 3100 rpm
